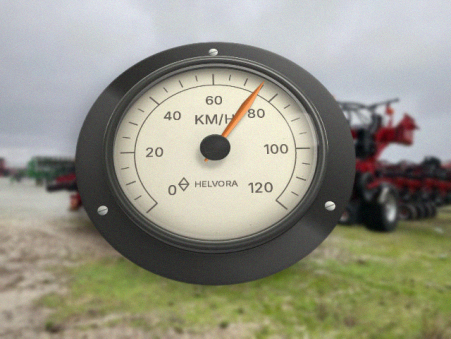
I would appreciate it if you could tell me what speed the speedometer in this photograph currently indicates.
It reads 75 km/h
